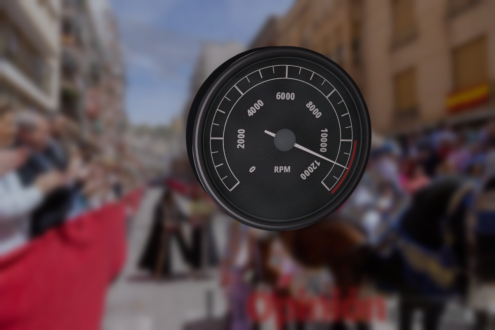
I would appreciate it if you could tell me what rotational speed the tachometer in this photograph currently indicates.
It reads 11000 rpm
